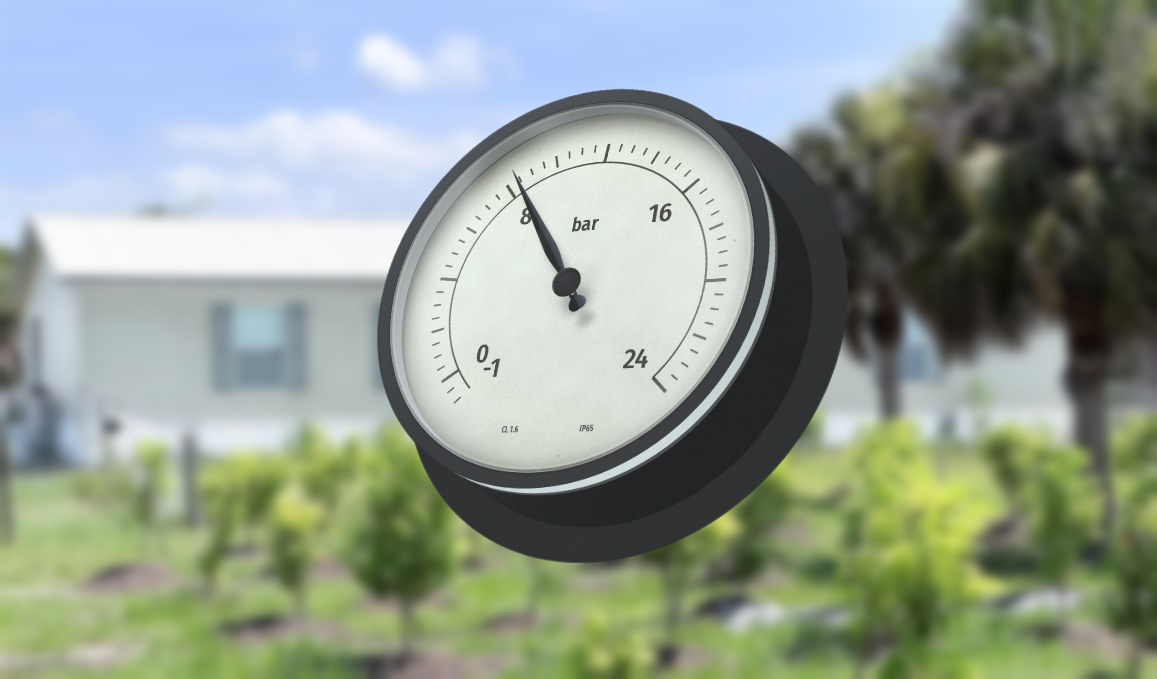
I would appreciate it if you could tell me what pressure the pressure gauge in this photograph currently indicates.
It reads 8.5 bar
